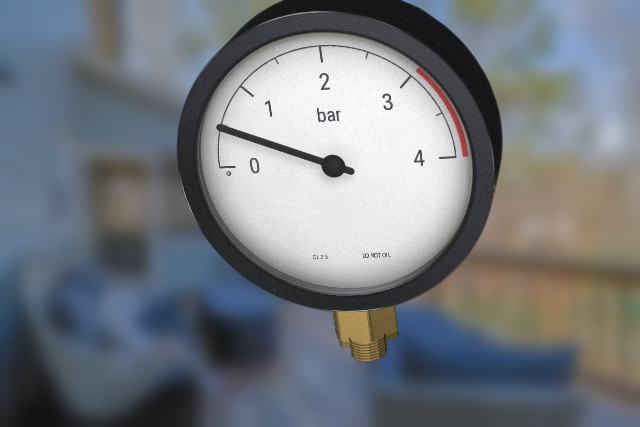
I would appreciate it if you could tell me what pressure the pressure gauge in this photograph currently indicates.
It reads 0.5 bar
